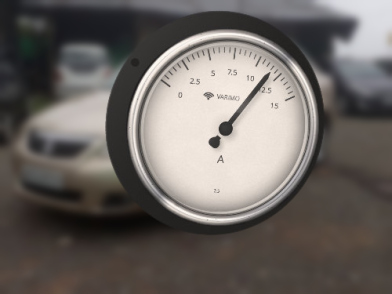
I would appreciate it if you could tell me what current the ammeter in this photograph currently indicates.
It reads 11.5 A
